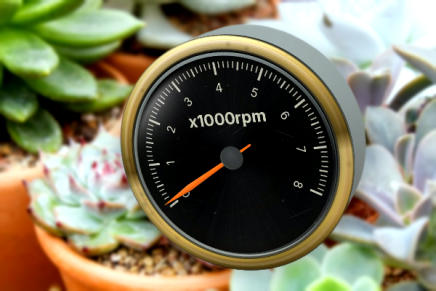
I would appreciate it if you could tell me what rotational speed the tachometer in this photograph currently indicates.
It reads 100 rpm
